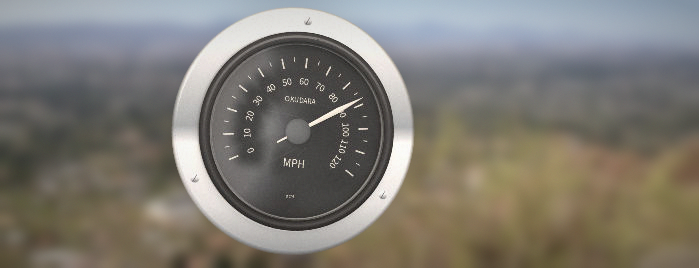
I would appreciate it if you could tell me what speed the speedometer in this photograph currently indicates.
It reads 87.5 mph
